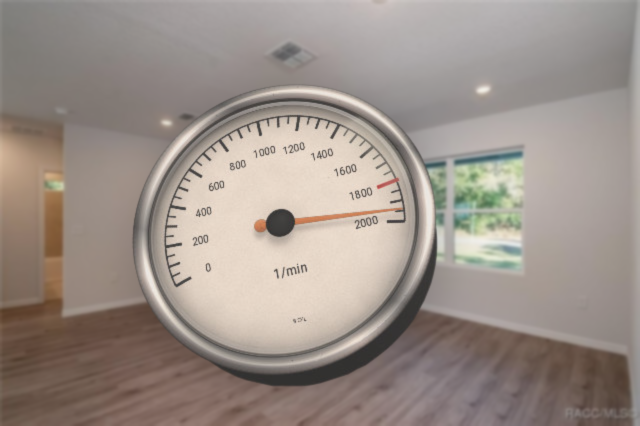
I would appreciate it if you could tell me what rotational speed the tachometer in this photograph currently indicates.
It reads 1950 rpm
